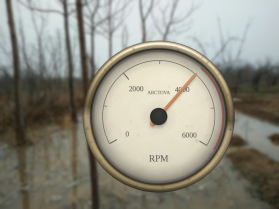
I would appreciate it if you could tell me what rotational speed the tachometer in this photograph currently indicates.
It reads 4000 rpm
